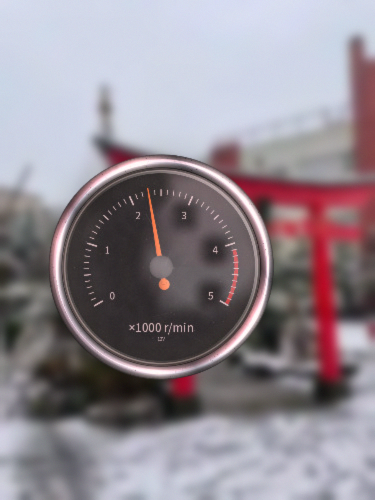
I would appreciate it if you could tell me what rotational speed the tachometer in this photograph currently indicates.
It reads 2300 rpm
